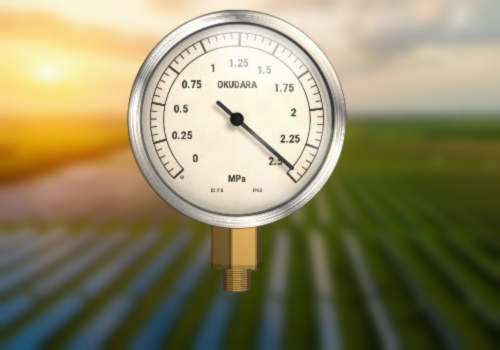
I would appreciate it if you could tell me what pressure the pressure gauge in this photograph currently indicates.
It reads 2.45 MPa
